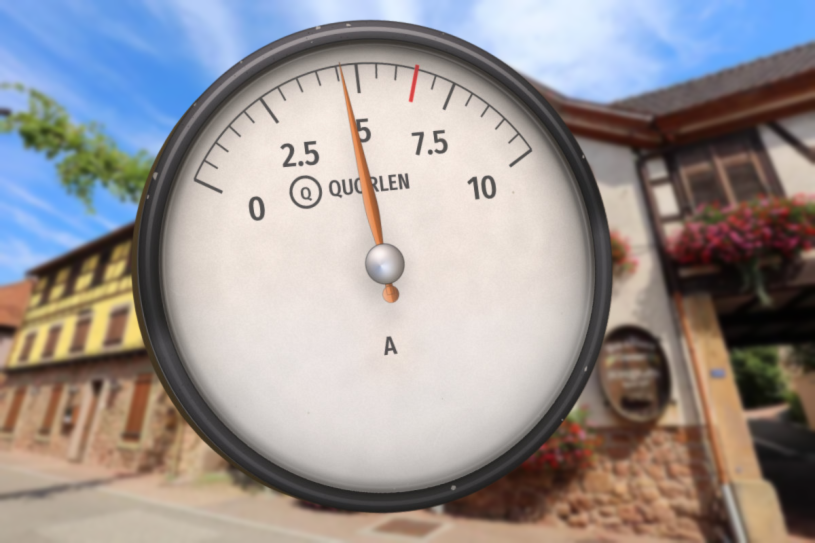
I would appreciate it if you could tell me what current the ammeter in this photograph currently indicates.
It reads 4.5 A
